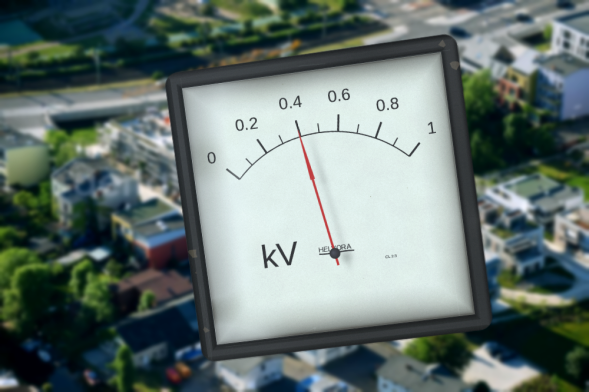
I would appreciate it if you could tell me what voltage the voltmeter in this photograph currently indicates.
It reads 0.4 kV
